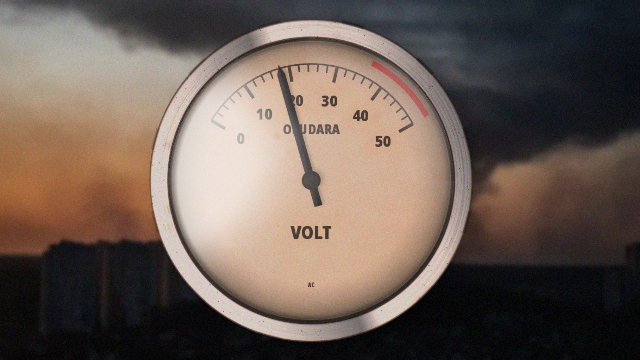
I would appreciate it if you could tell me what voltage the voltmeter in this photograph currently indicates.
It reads 18 V
